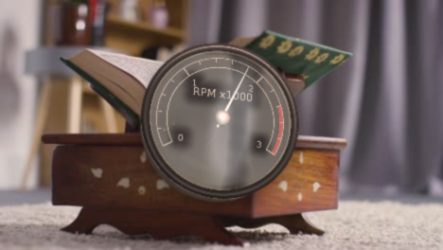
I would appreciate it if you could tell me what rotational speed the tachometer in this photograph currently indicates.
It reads 1800 rpm
